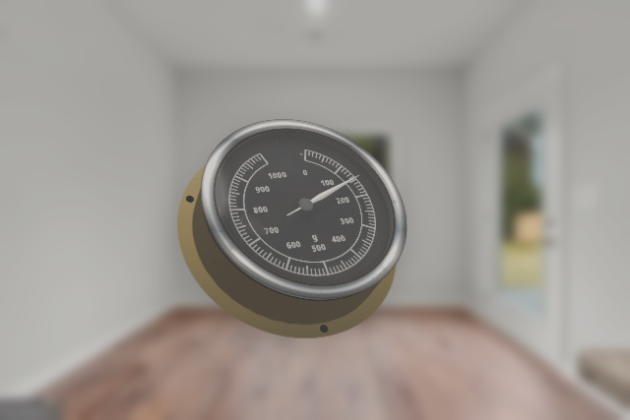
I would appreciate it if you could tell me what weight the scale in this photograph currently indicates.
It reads 150 g
